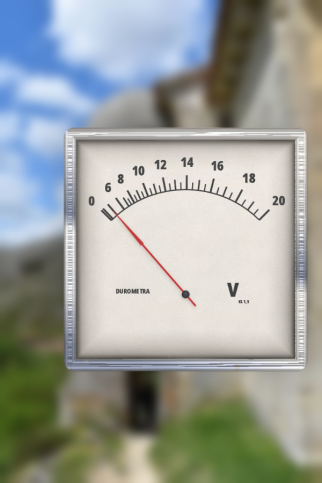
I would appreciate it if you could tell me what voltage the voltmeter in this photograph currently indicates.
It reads 4 V
